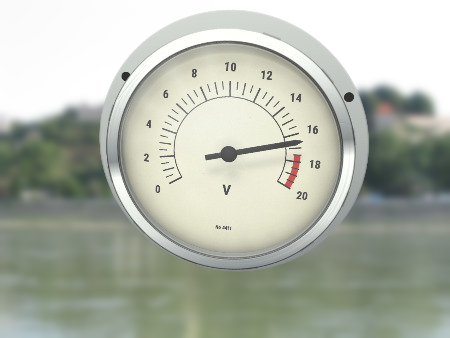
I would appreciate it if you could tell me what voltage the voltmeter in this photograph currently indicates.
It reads 16.5 V
